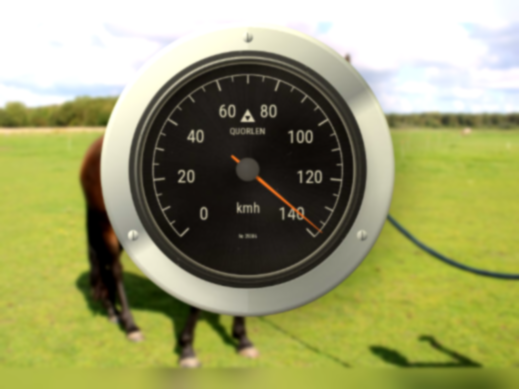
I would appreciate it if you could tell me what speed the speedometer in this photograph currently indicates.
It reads 137.5 km/h
